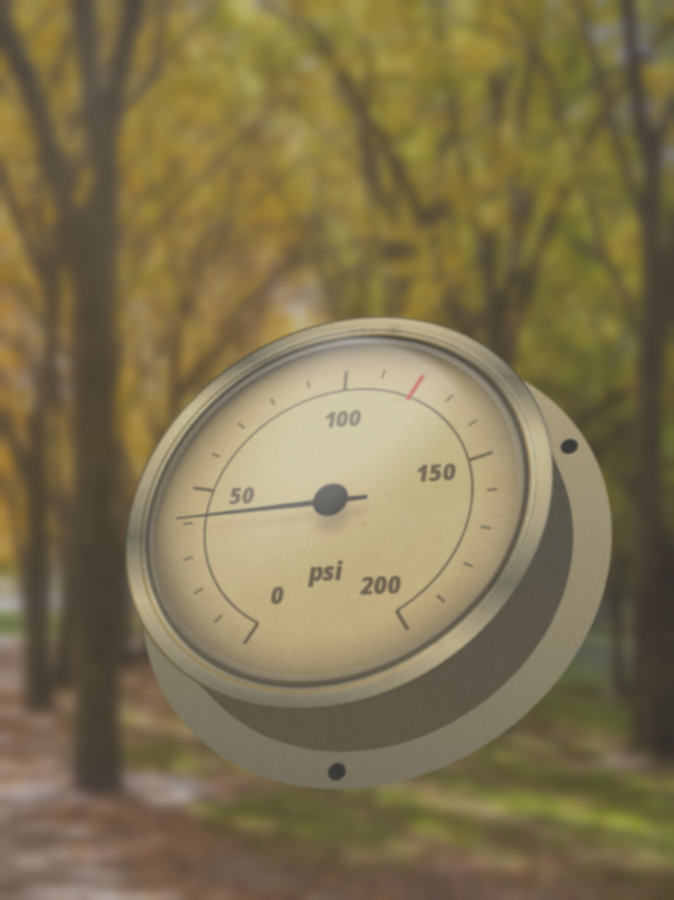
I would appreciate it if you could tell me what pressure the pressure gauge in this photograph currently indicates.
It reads 40 psi
